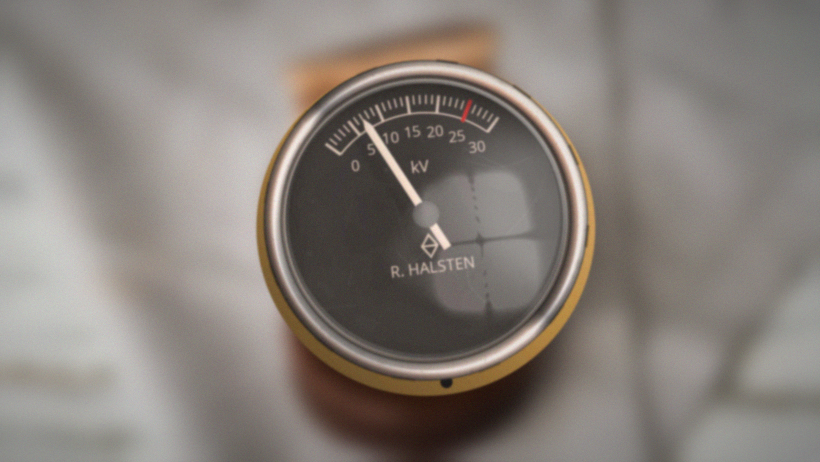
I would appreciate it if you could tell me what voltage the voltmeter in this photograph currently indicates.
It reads 7 kV
